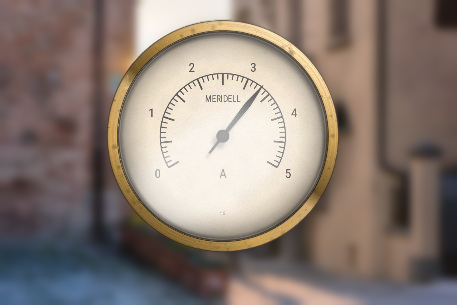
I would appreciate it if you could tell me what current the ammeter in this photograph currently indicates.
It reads 3.3 A
